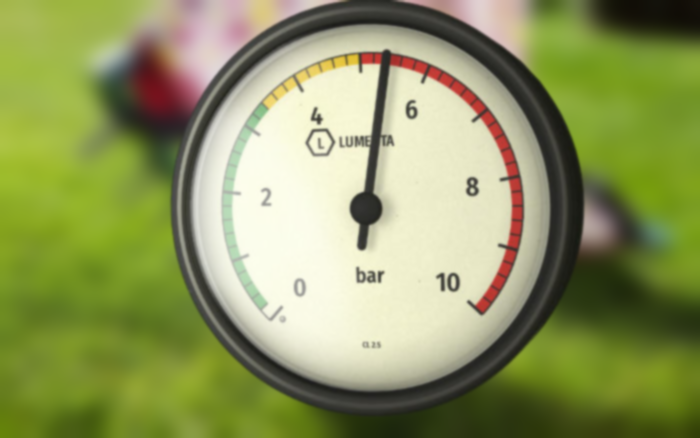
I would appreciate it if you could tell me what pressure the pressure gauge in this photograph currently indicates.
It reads 5.4 bar
